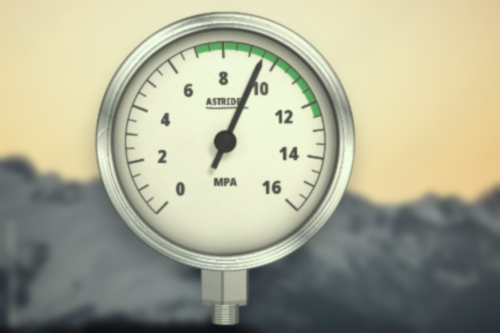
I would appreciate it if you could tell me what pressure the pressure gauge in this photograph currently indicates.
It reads 9.5 MPa
